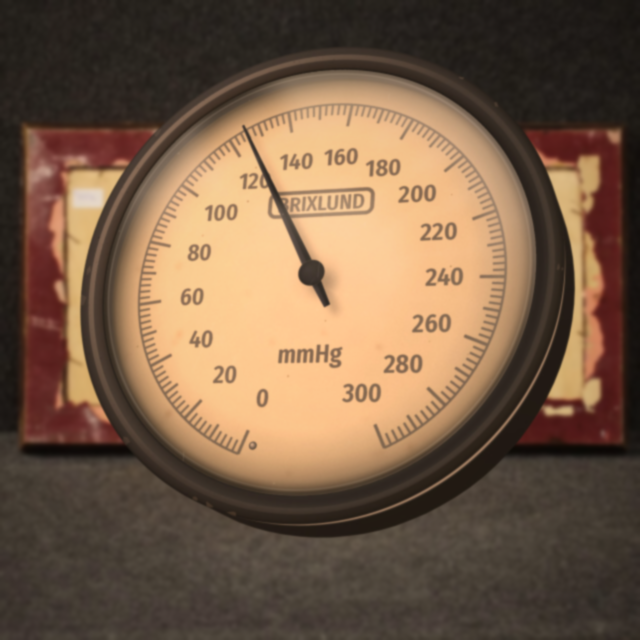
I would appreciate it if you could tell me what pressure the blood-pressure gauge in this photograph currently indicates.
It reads 126 mmHg
